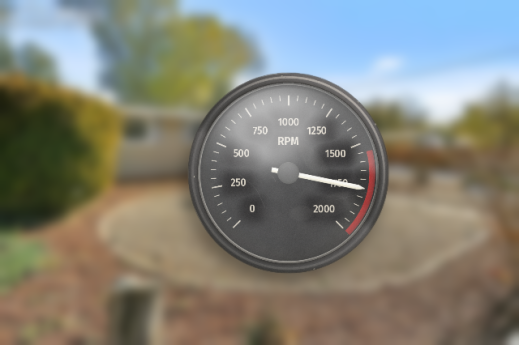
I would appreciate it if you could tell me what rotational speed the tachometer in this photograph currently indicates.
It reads 1750 rpm
